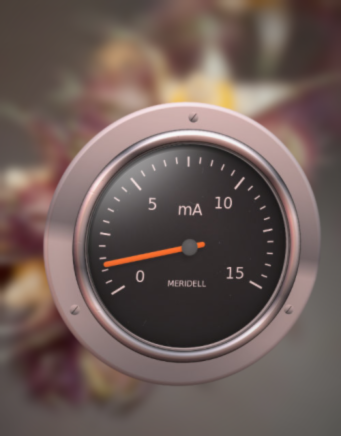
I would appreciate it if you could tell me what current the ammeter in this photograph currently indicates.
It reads 1.25 mA
